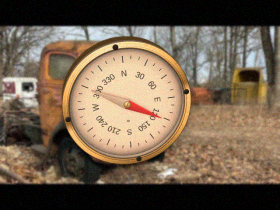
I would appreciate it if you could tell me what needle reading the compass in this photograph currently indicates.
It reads 120 °
